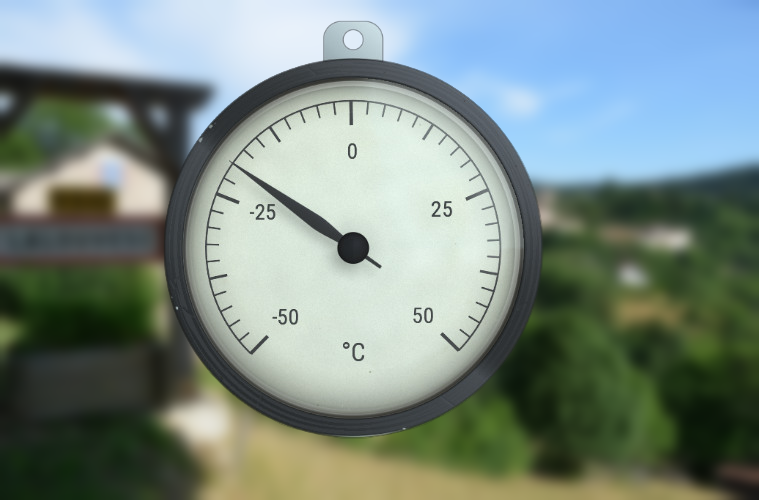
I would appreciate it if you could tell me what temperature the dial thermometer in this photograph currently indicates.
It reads -20 °C
